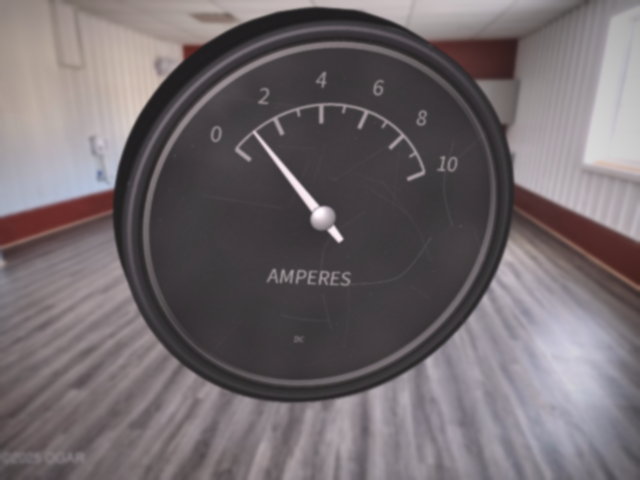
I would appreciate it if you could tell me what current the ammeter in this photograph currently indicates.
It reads 1 A
